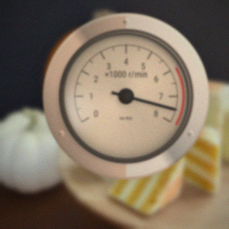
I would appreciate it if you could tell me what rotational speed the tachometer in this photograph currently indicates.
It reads 7500 rpm
